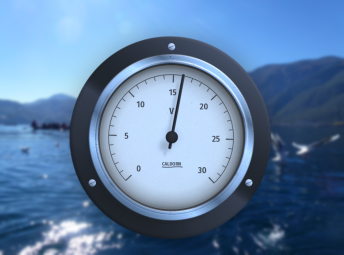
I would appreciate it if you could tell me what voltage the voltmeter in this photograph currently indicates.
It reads 16 V
